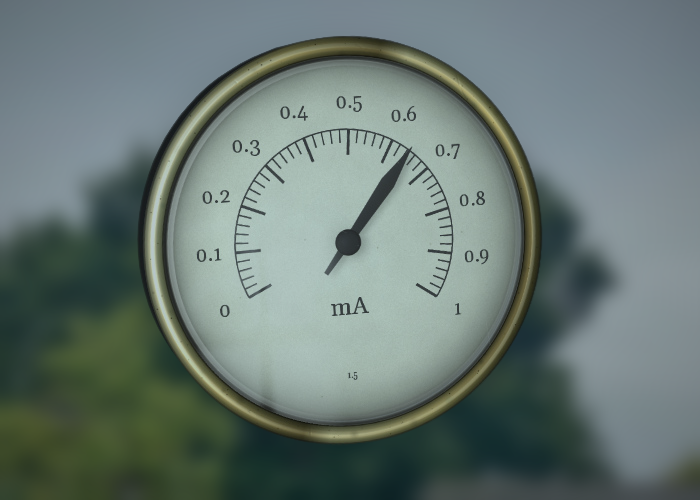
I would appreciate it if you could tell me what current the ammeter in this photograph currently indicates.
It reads 0.64 mA
